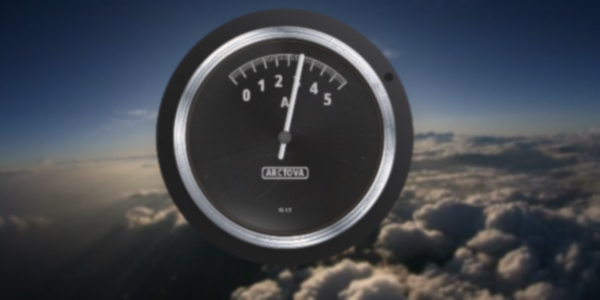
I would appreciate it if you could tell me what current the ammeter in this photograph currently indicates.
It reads 3 A
